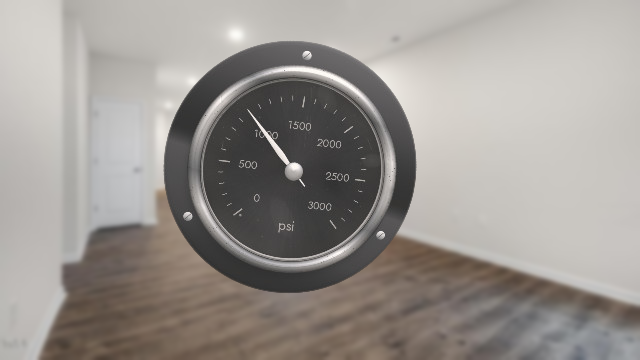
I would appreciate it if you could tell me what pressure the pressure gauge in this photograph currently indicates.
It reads 1000 psi
